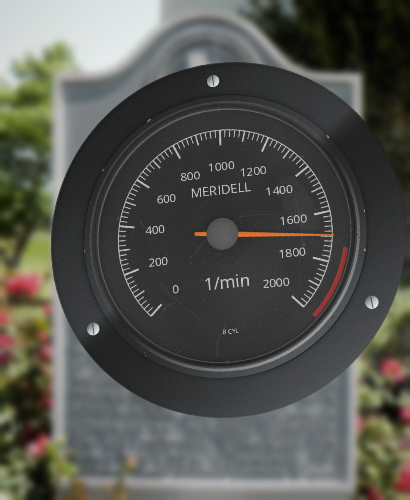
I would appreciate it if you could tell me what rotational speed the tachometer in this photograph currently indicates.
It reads 1700 rpm
